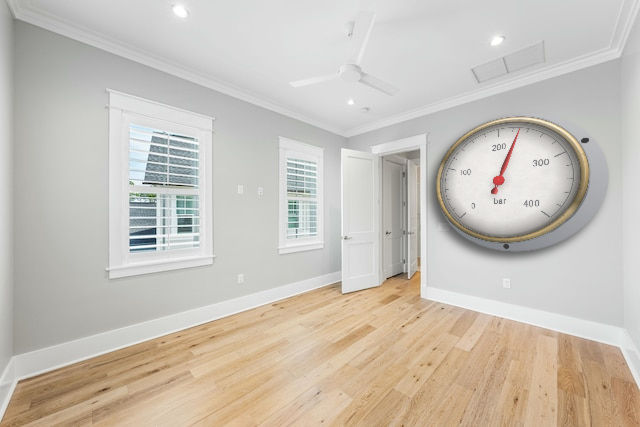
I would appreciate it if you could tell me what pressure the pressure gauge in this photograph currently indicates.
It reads 230 bar
